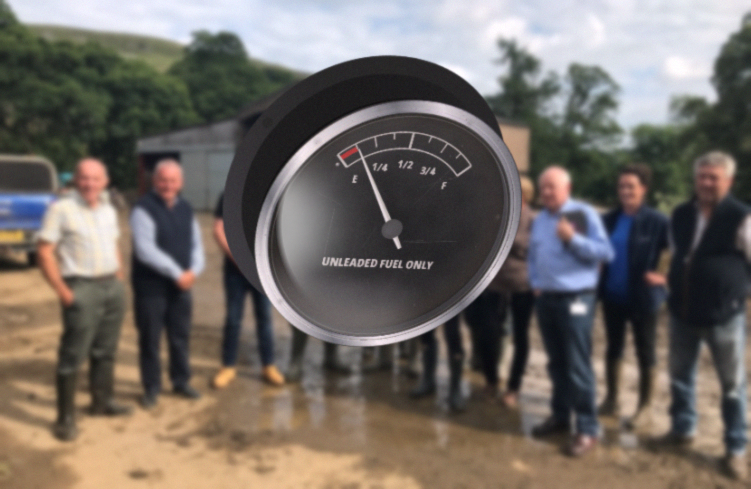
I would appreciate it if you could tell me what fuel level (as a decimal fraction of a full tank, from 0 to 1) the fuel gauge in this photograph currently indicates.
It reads 0.125
